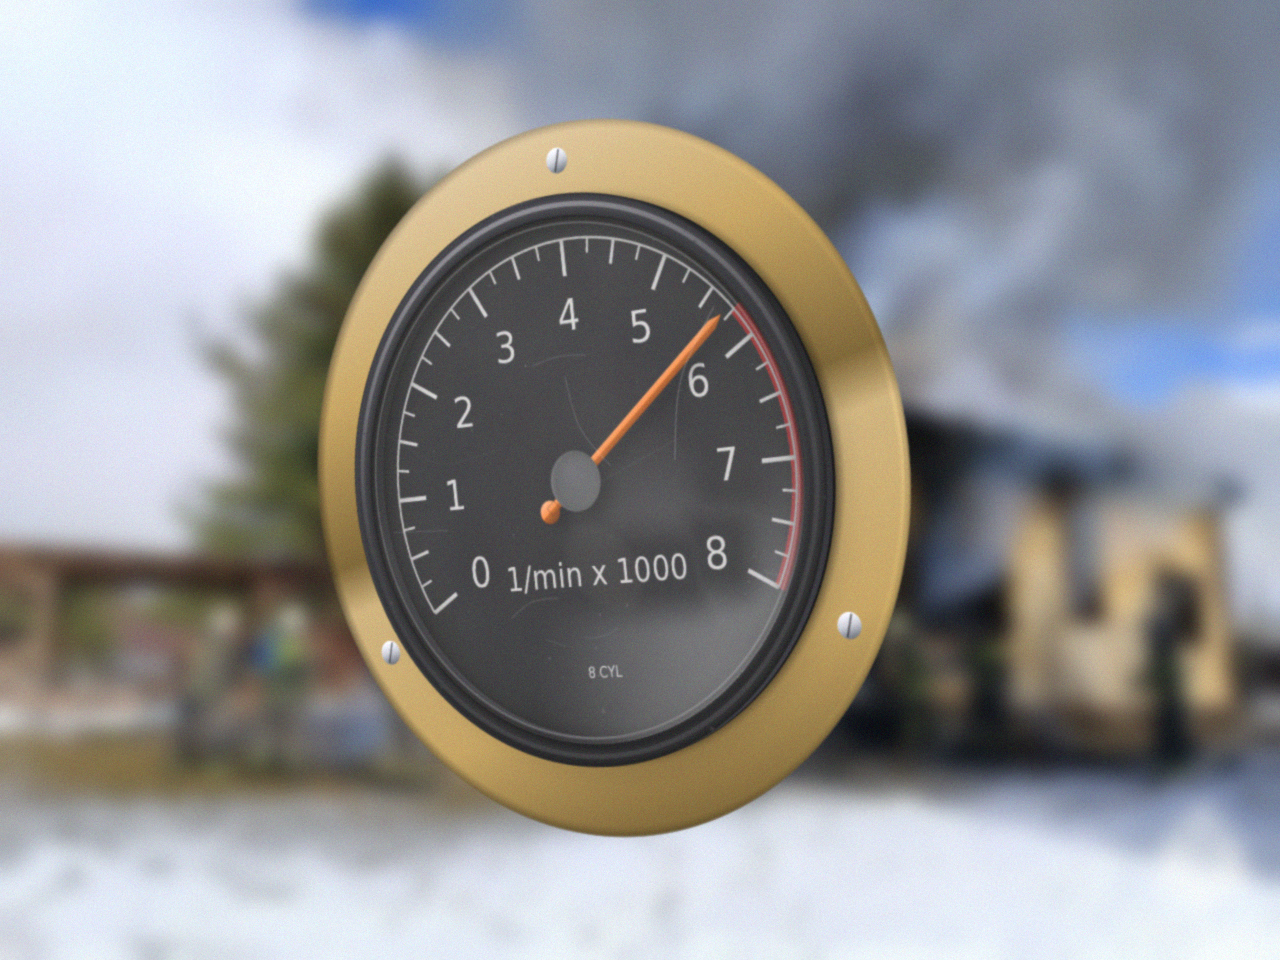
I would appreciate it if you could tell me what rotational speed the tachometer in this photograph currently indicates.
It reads 5750 rpm
